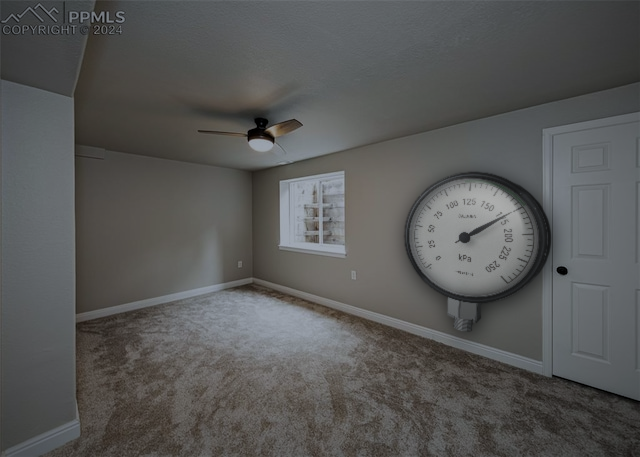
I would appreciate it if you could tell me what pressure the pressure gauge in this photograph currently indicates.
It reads 175 kPa
